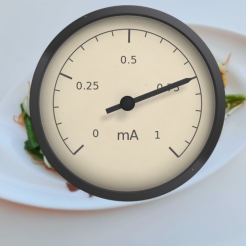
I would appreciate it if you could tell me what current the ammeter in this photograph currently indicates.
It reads 0.75 mA
